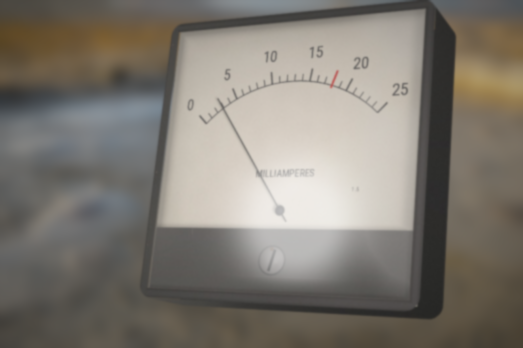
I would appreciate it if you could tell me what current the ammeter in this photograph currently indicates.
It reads 3 mA
